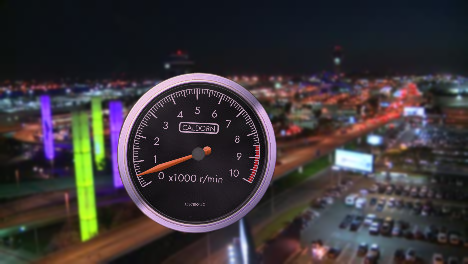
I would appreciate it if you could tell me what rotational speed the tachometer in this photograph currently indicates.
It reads 500 rpm
